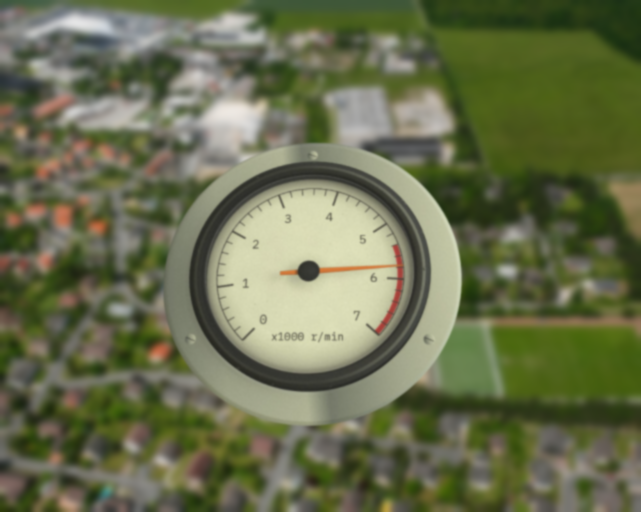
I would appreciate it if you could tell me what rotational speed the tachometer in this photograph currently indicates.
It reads 5800 rpm
